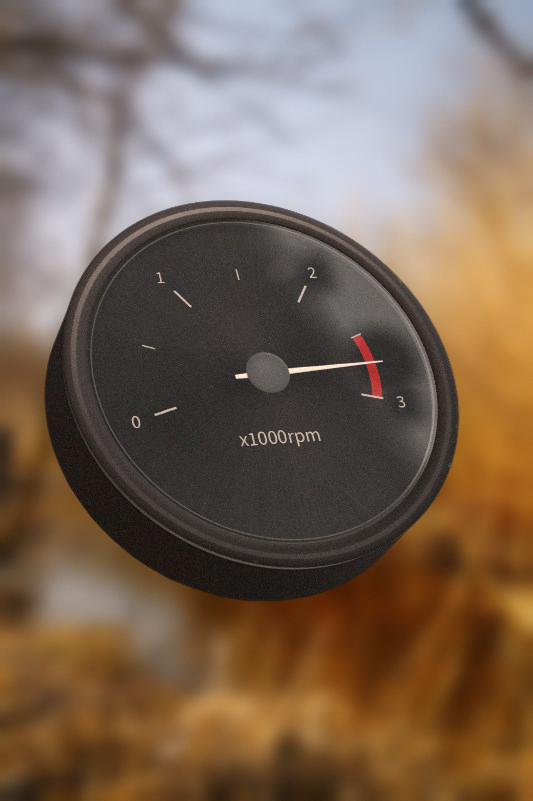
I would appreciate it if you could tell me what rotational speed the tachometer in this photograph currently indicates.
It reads 2750 rpm
